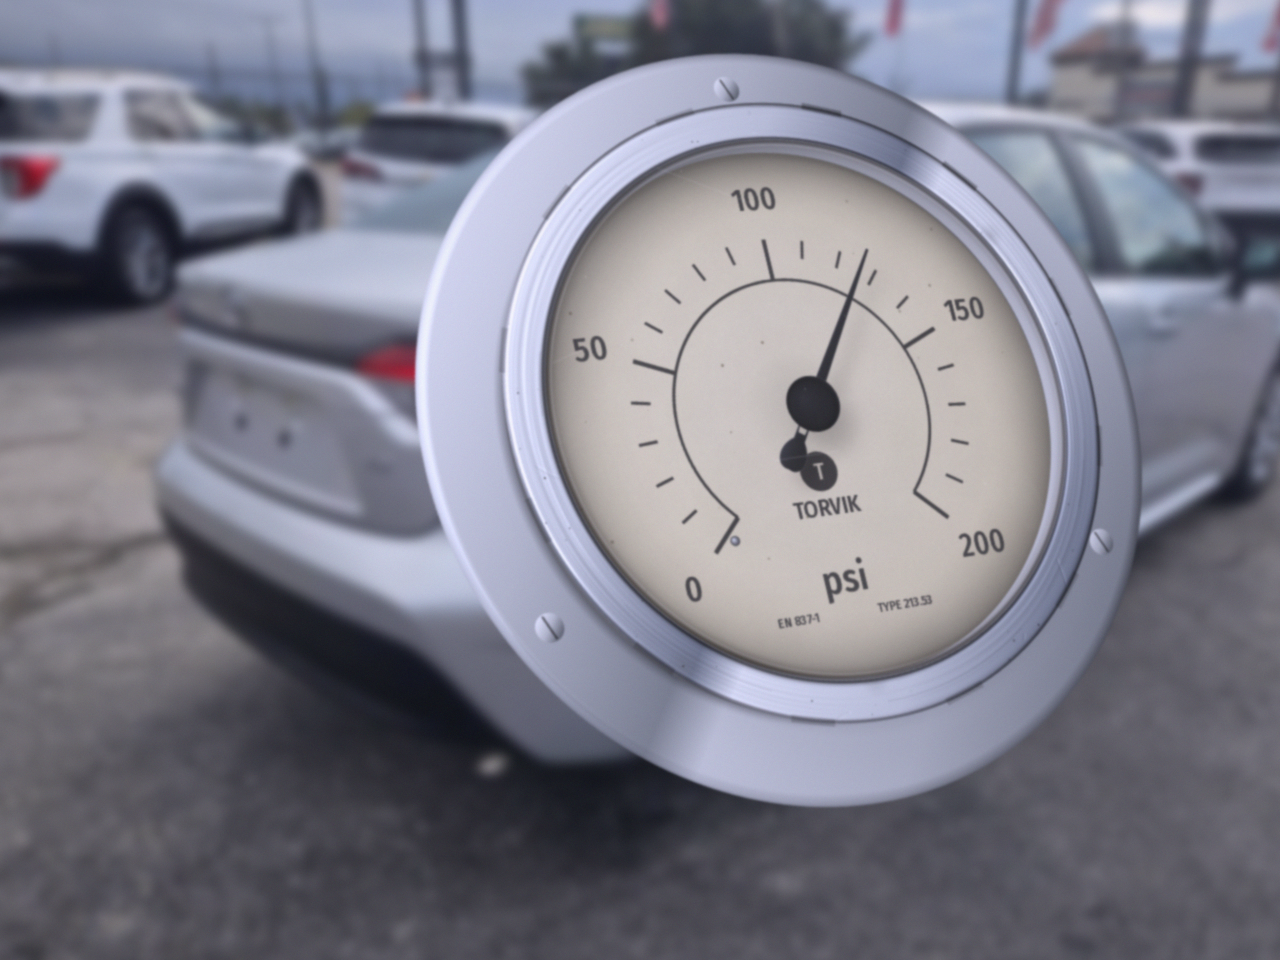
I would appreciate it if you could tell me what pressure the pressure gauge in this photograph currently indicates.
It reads 125 psi
